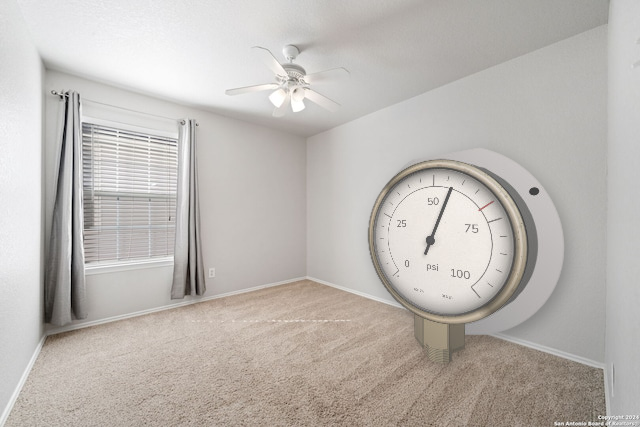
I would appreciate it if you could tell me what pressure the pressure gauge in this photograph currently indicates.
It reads 57.5 psi
